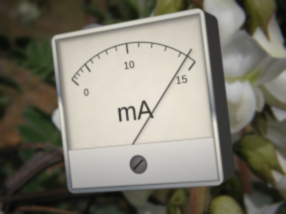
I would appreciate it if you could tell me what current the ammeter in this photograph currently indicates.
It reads 14.5 mA
